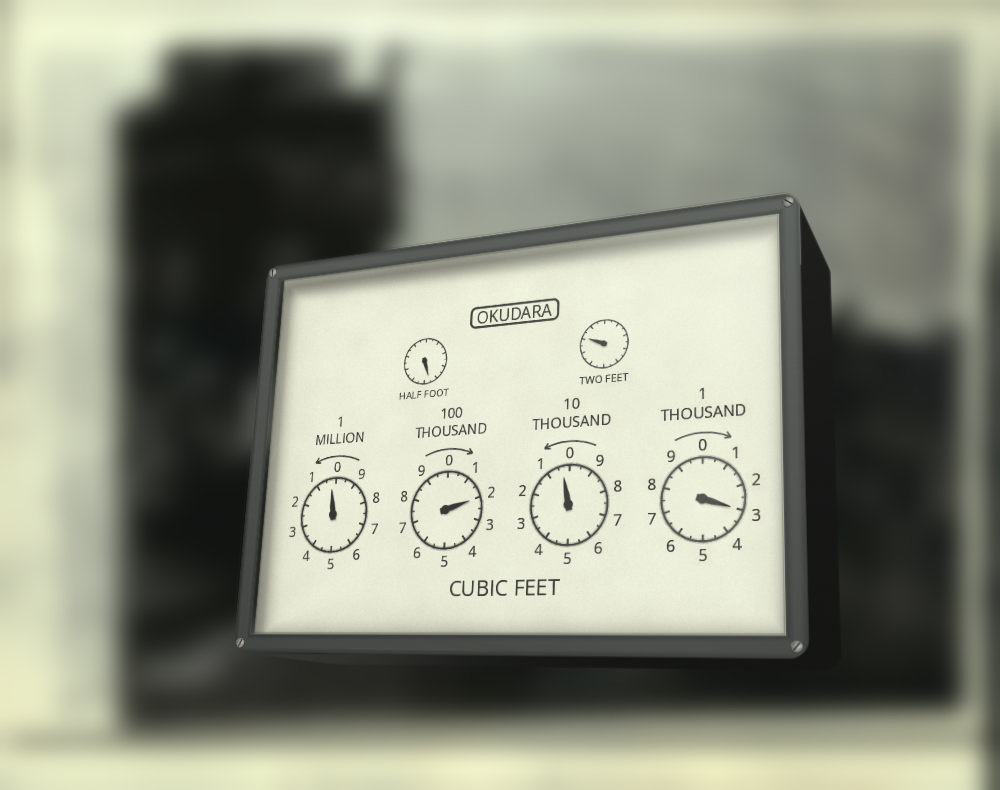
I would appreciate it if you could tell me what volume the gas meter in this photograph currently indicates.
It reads 20300 ft³
